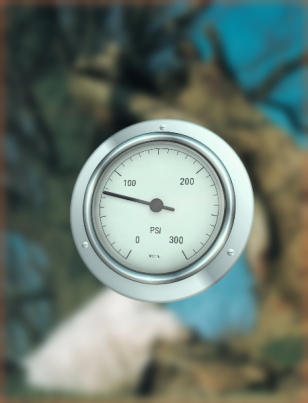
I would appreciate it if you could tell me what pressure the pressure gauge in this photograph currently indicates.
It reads 75 psi
